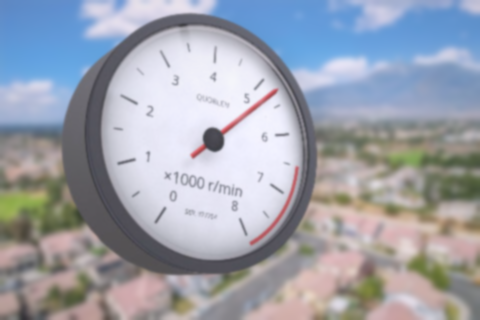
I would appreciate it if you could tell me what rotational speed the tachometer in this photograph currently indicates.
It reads 5250 rpm
